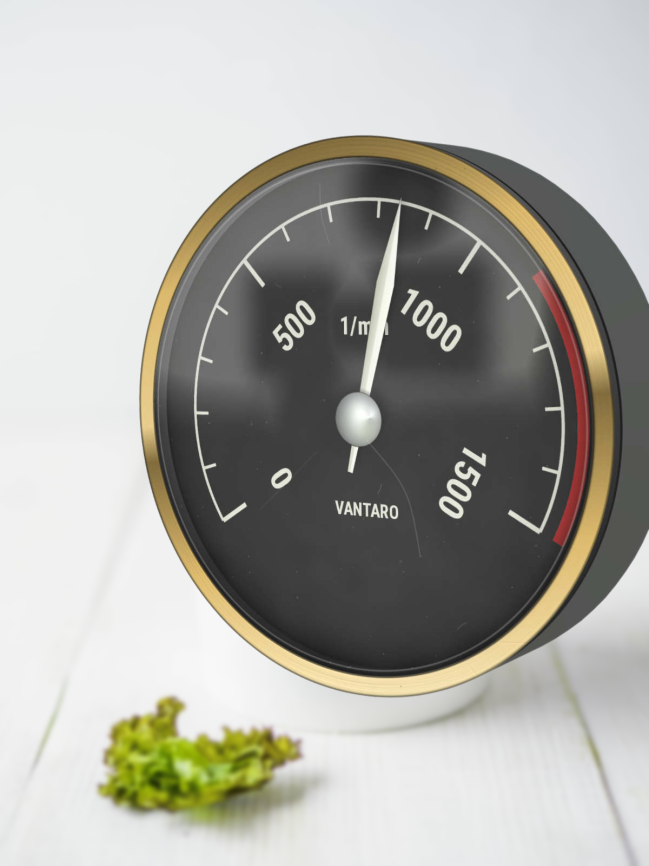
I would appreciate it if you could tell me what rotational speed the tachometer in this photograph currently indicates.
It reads 850 rpm
